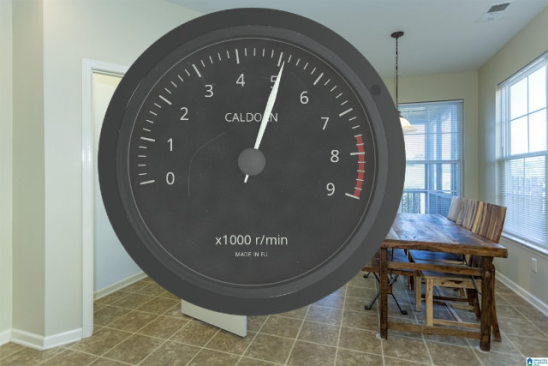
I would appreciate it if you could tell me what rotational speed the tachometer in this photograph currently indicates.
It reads 5100 rpm
